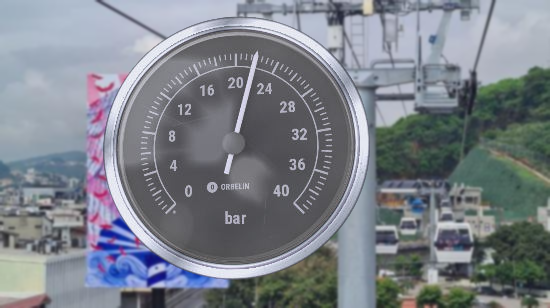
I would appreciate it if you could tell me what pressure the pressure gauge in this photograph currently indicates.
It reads 22 bar
